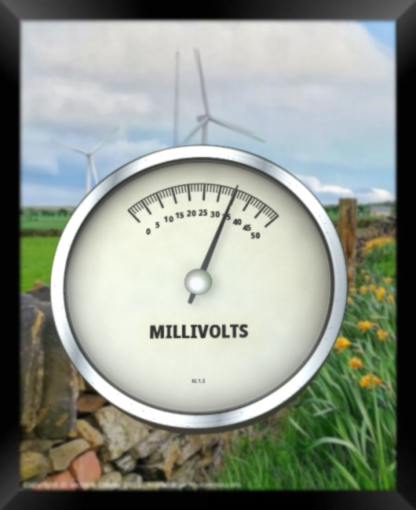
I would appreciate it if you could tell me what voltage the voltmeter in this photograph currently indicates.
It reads 35 mV
